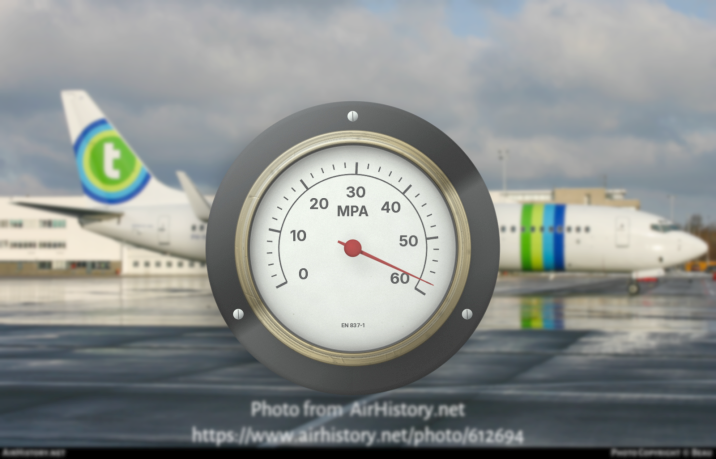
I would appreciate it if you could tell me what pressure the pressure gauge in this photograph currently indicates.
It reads 58 MPa
